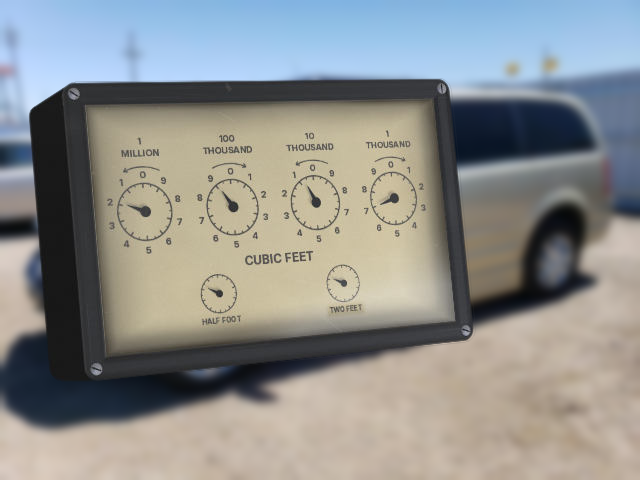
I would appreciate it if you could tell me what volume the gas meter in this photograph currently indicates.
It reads 190700 ft³
